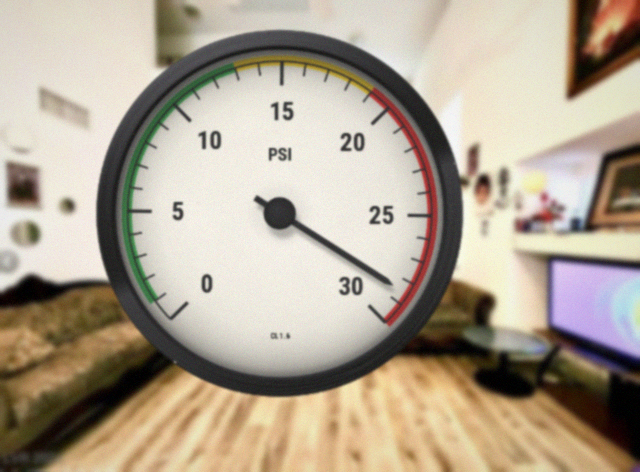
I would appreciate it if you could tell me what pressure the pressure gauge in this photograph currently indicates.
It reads 28.5 psi
